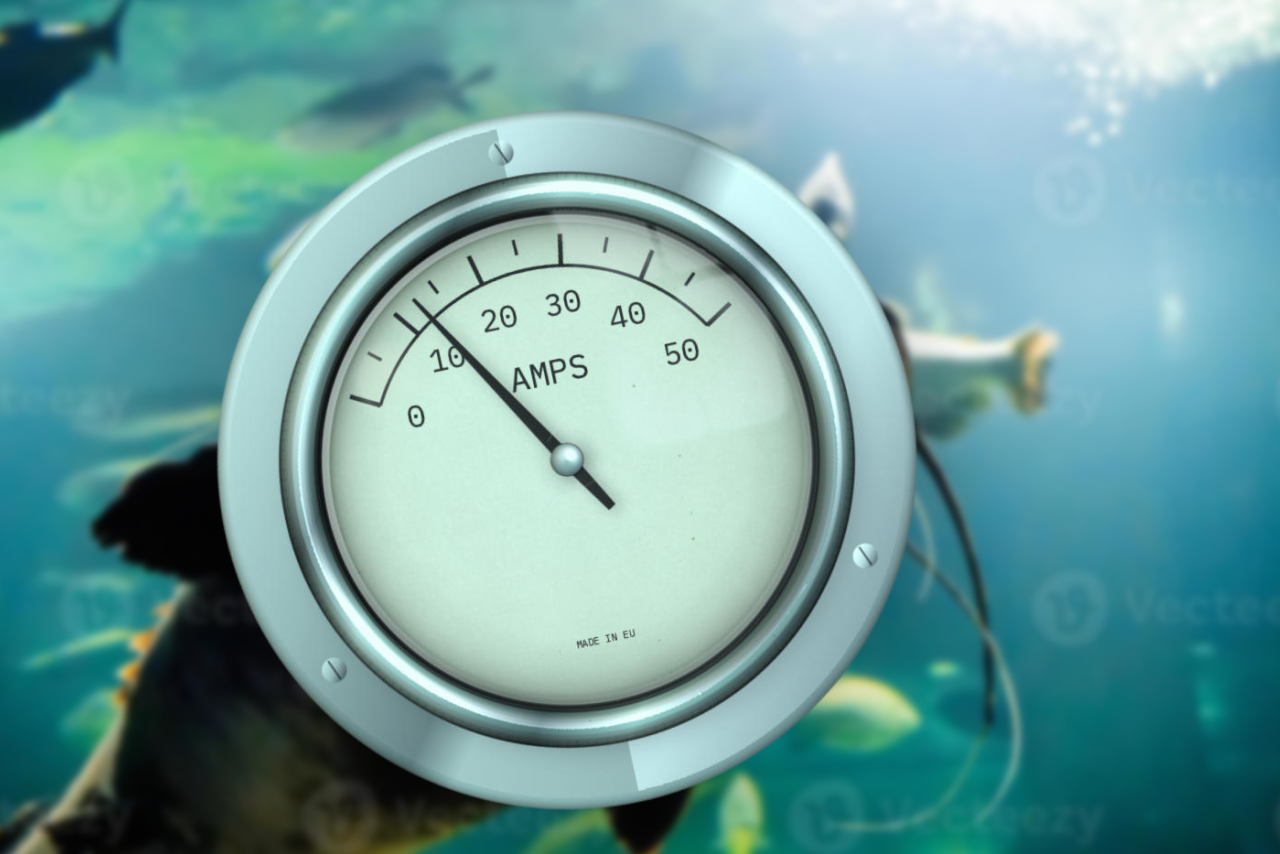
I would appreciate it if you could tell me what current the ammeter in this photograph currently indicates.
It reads 12.5 A
